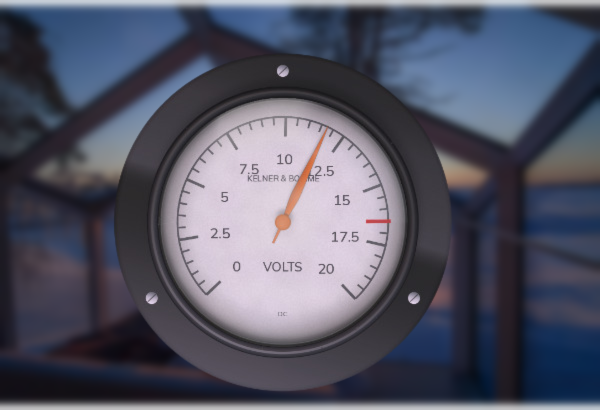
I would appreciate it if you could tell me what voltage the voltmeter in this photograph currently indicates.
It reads 11.75 V
